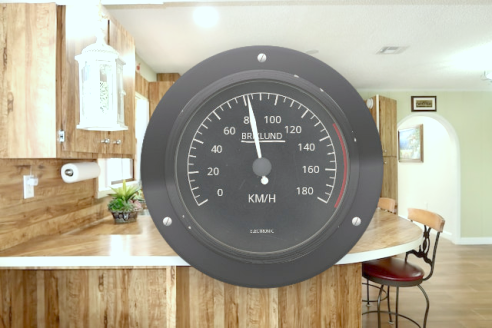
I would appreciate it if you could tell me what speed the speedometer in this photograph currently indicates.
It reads 82.5 km/h
